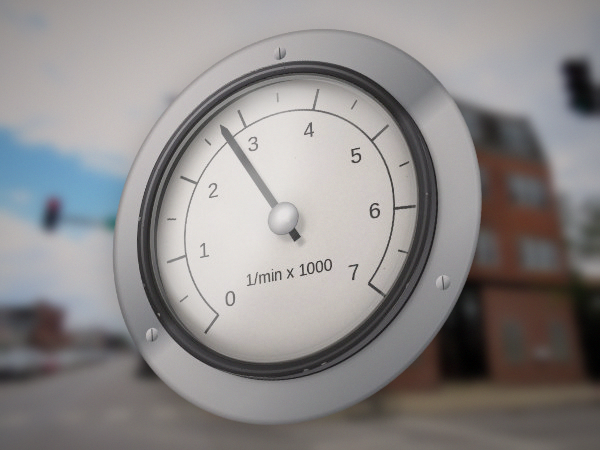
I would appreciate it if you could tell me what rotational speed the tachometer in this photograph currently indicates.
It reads 2750 rpm
